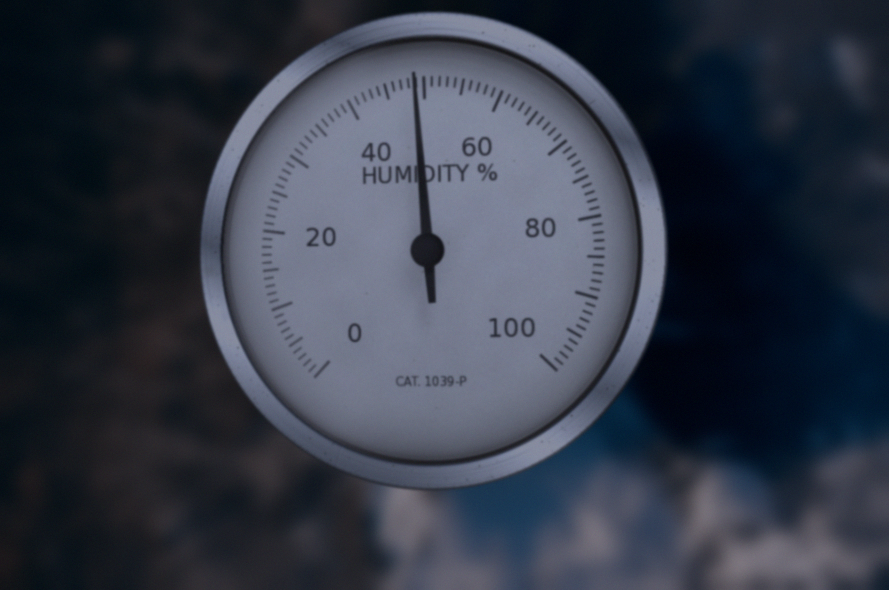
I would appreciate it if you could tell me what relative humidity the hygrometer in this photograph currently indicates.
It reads 49 %
